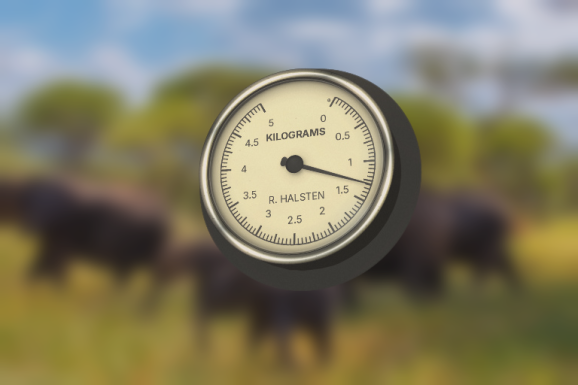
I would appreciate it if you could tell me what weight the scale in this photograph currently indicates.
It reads 1.3 kg
